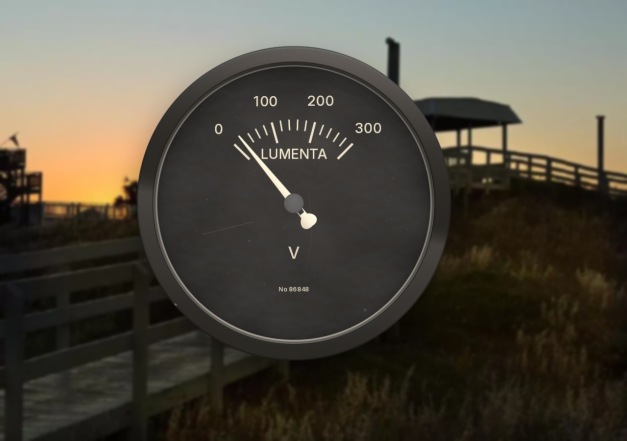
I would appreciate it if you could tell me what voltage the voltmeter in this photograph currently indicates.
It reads 20 V
